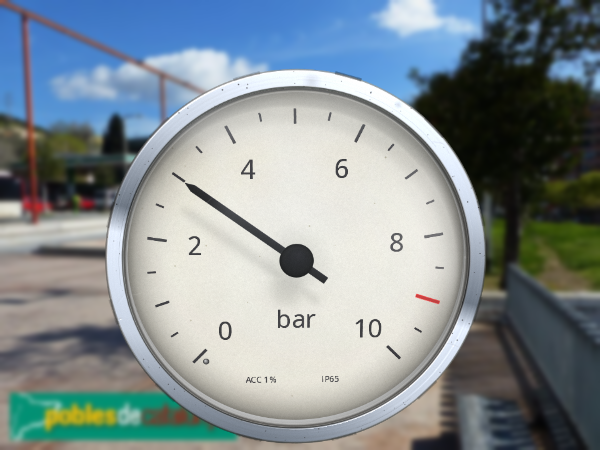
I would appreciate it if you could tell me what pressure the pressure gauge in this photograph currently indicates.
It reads 3 bar
